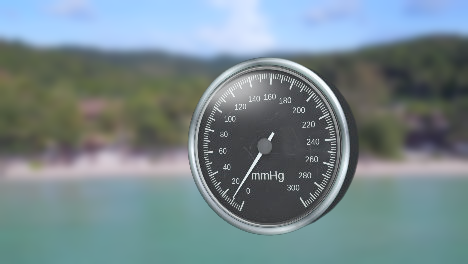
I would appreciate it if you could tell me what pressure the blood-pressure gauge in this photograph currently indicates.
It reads 10 mmHg
